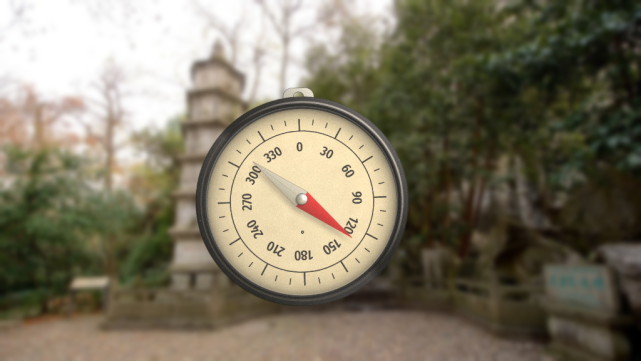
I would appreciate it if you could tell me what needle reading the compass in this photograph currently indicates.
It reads 130 °
